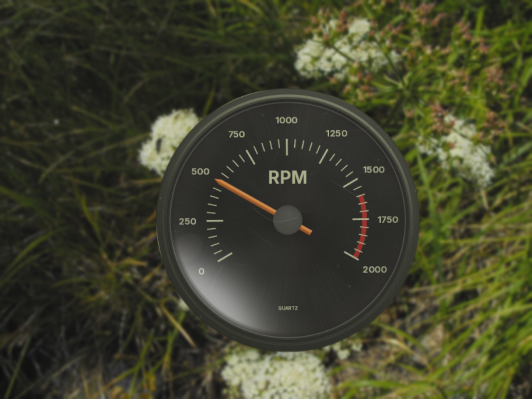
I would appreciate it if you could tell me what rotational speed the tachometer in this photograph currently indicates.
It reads 500 rpm
